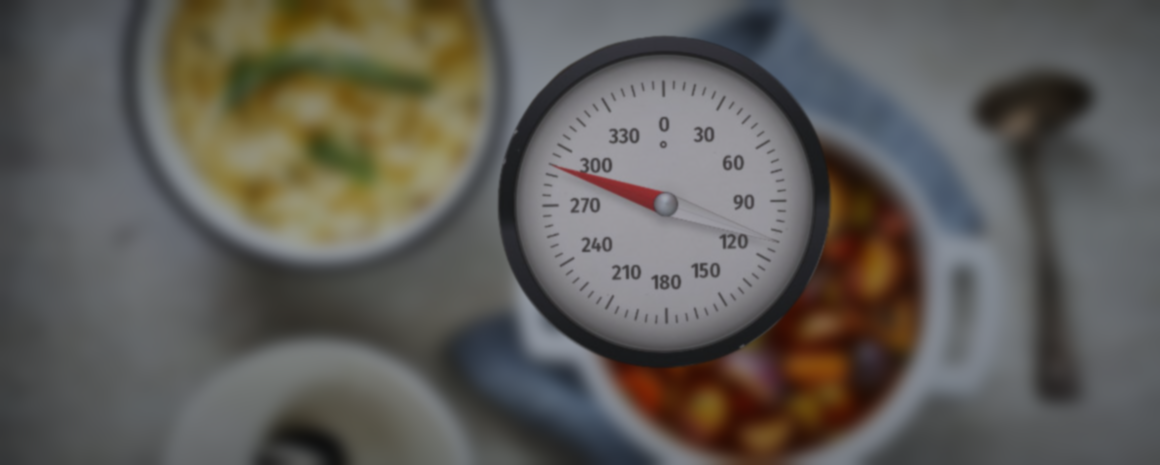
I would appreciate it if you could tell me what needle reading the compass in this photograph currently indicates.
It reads 290 °
